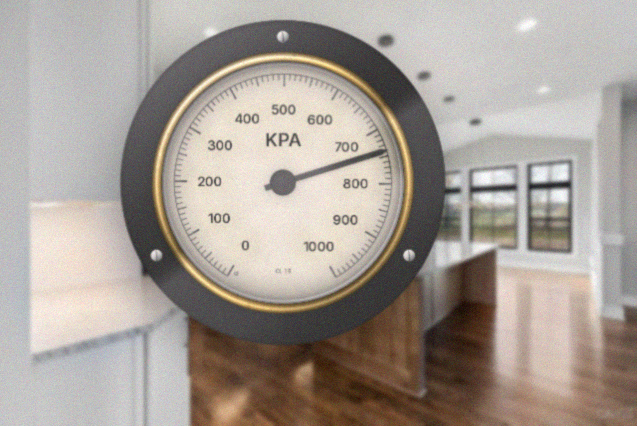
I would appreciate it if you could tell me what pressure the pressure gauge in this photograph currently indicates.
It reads 740 kPa
